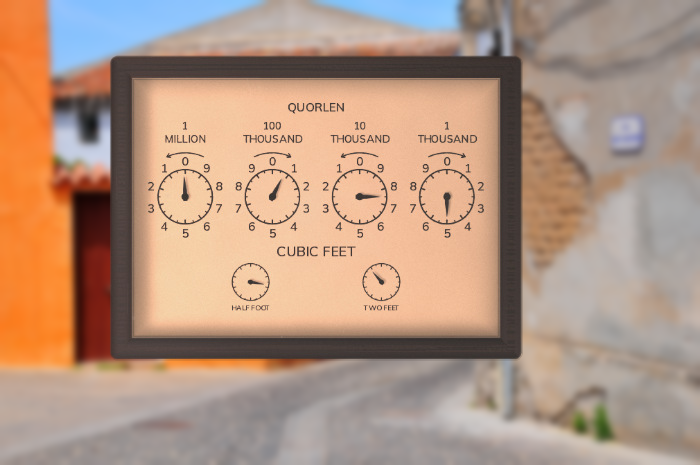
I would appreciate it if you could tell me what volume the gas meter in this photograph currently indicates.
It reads 7500 ft³
